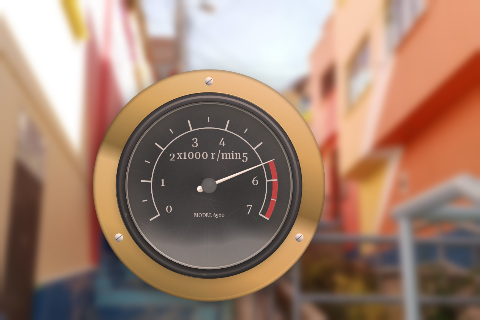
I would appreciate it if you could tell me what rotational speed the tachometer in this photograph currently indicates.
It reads 5500 rpm
